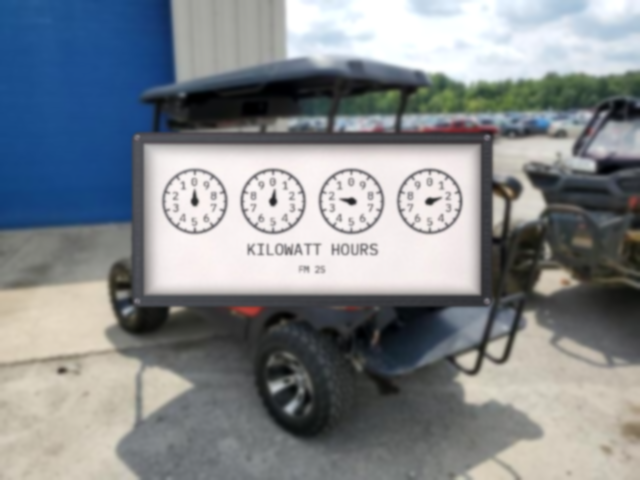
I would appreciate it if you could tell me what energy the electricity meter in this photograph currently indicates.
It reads 22 kWh
